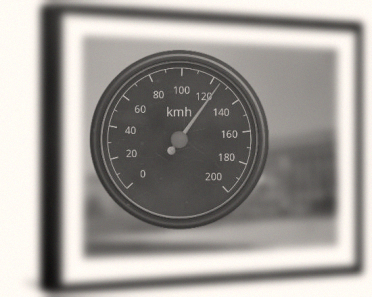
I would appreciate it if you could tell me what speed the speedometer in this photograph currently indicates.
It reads 125 km/h
